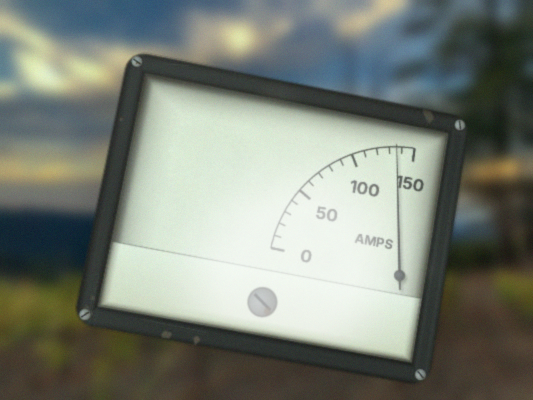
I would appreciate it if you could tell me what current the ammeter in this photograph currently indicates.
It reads 135 A
